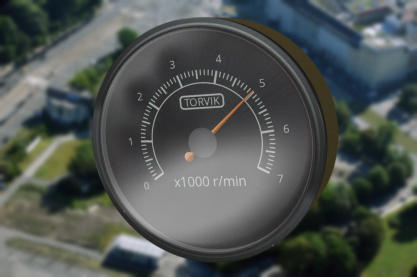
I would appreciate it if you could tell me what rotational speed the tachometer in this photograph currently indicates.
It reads 5000 rpm
